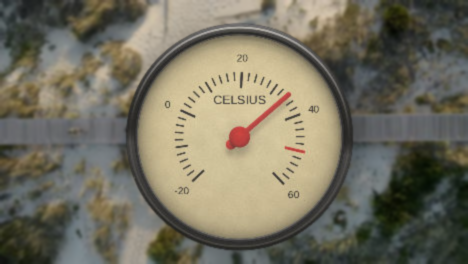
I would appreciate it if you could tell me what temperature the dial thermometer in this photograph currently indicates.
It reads 34 °C
